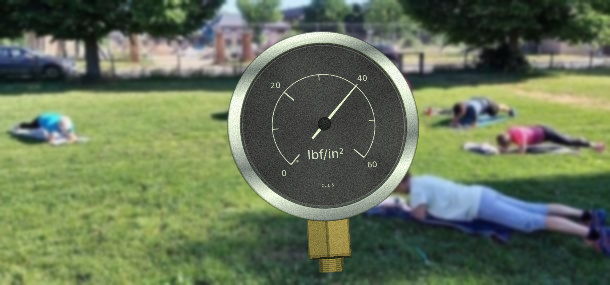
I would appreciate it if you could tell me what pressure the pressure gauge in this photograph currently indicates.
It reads 40 psi
